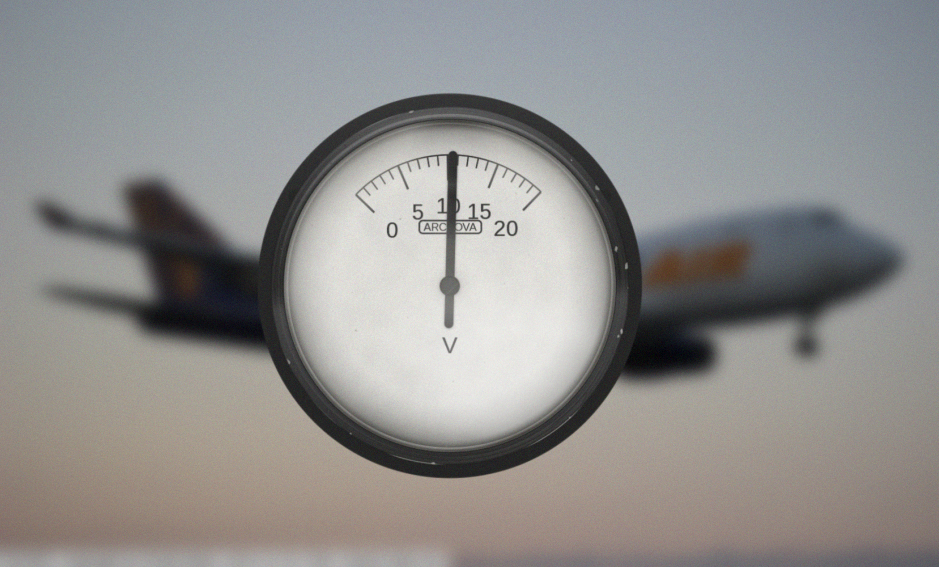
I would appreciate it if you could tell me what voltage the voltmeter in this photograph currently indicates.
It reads 10.5 V
